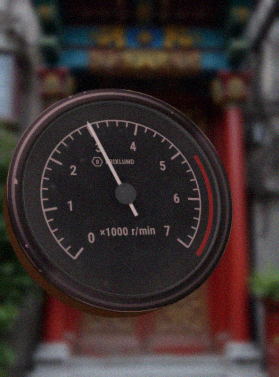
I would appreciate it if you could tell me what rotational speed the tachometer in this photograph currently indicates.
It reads 3000 rpm
